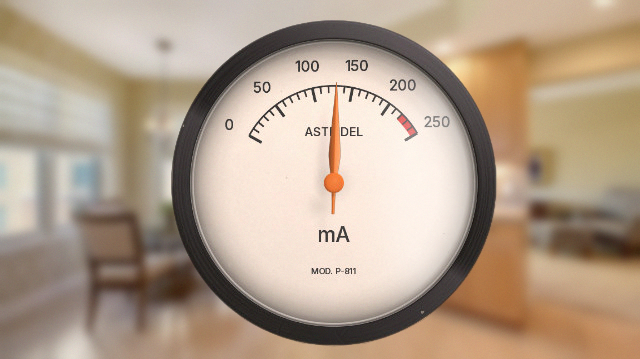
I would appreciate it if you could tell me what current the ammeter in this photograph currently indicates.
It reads 130 mA
